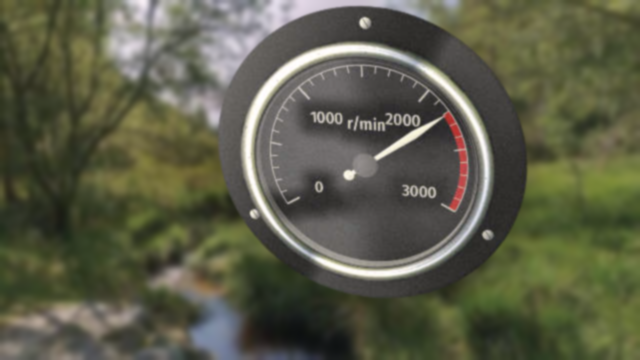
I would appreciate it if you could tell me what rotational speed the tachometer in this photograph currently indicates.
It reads 2200 rpm
